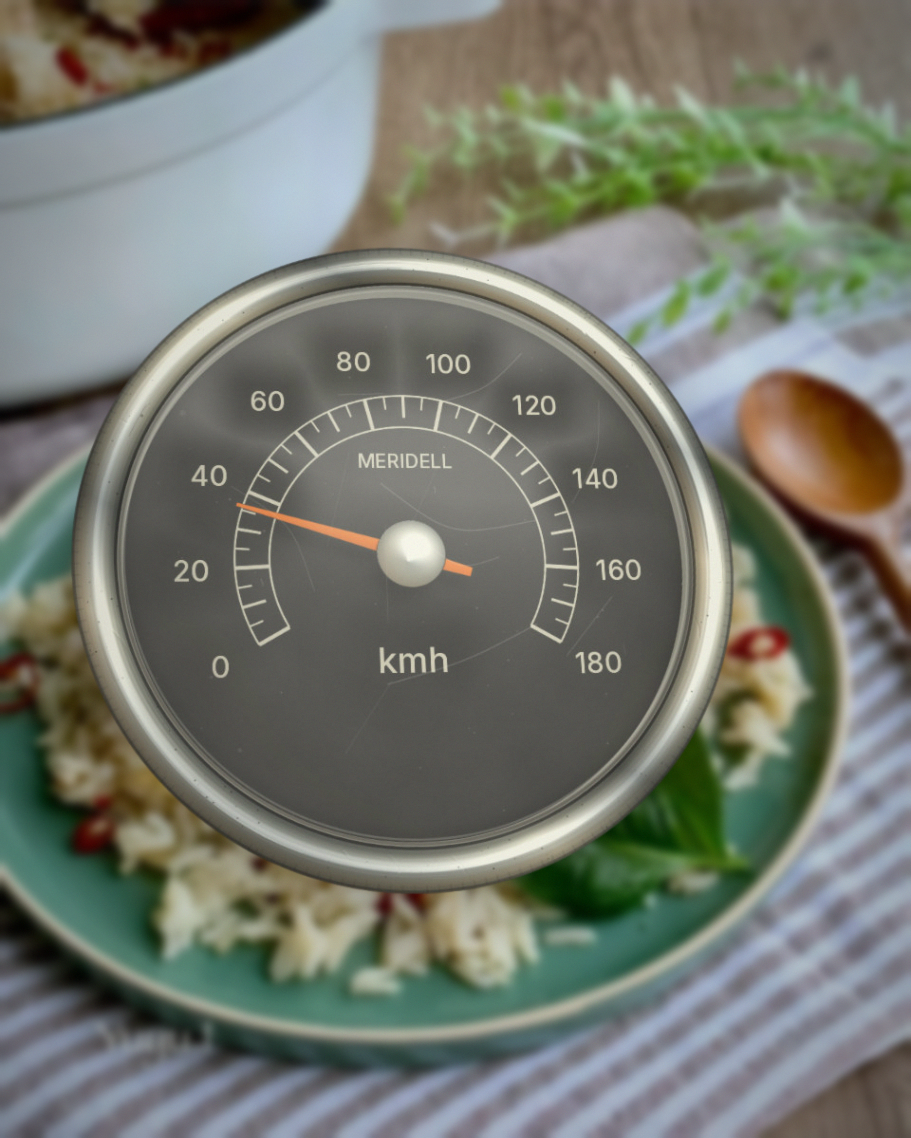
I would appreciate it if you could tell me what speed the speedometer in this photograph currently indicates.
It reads 35 km/h
